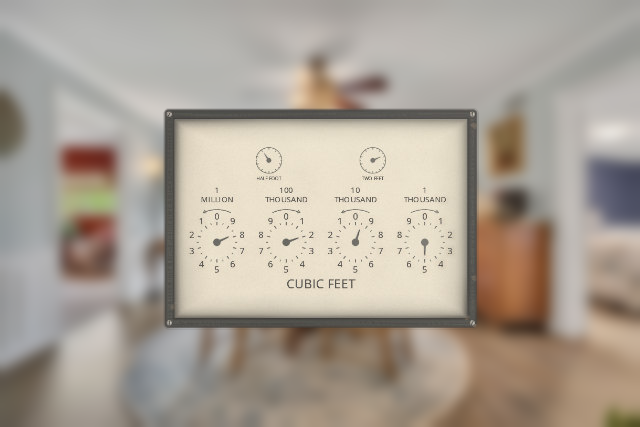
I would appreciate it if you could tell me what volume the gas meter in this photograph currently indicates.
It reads 819500 ft³
